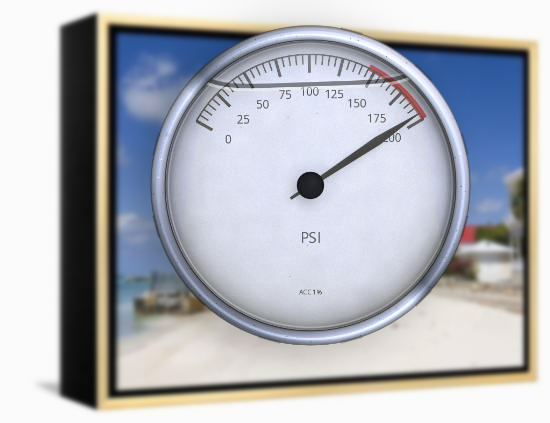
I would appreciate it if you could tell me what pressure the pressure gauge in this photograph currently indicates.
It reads 195 psi
